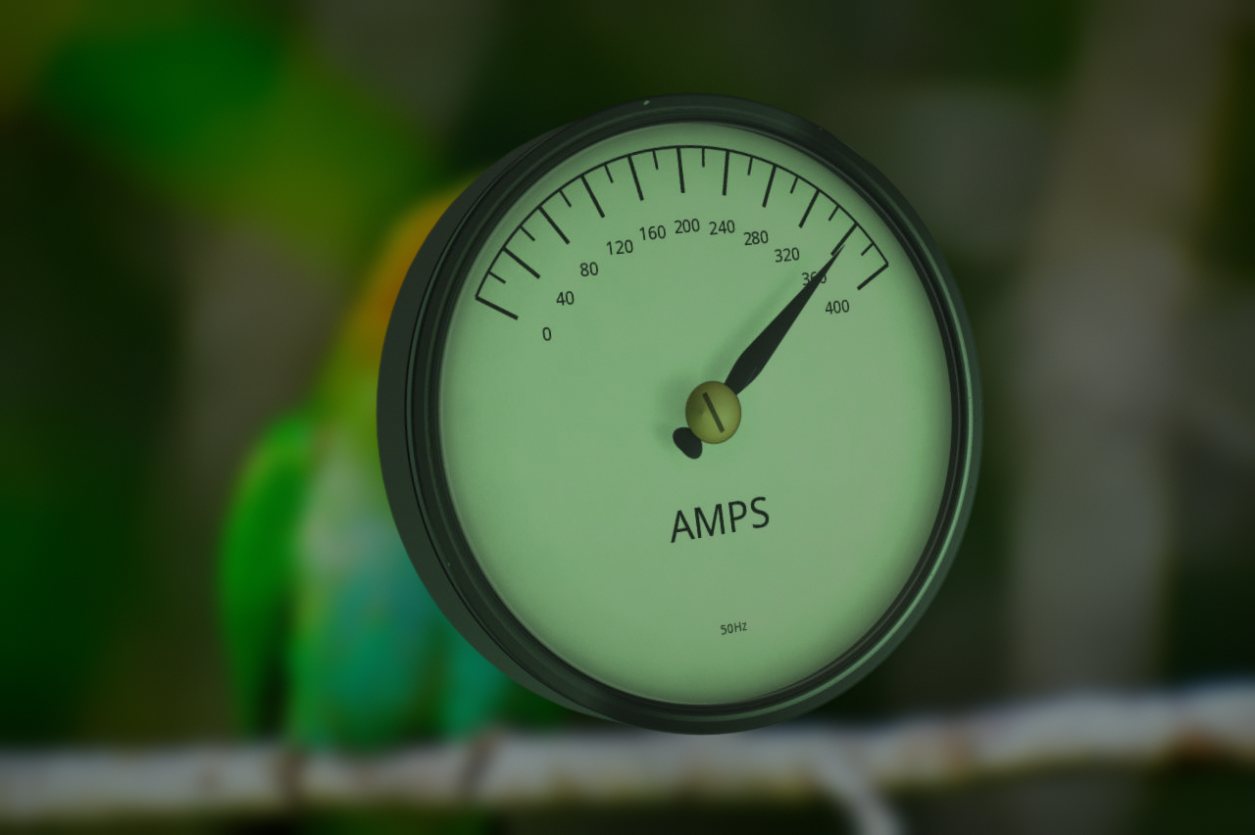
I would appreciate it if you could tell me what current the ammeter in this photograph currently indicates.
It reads 360 A
